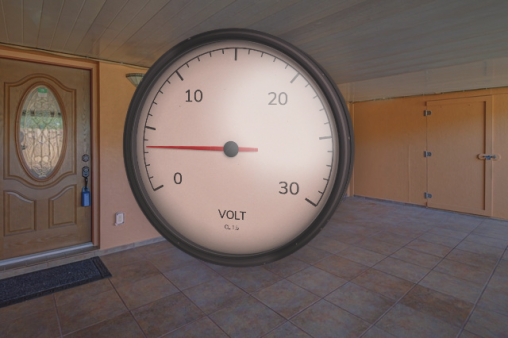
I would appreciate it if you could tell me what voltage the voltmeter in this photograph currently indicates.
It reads 3.5 V
